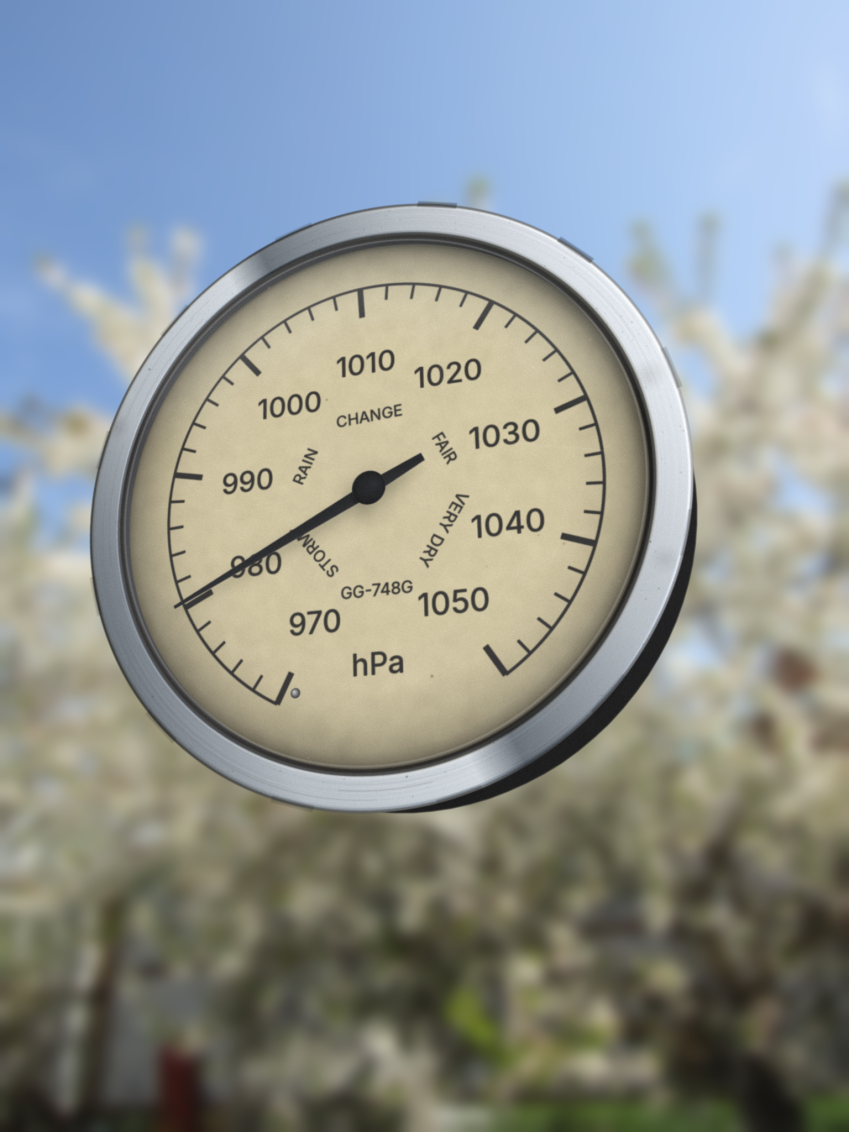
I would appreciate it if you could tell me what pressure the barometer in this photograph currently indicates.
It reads 980 hPa
